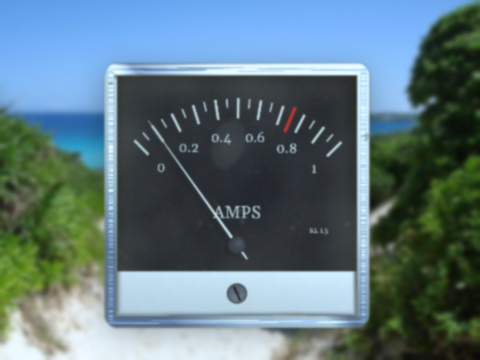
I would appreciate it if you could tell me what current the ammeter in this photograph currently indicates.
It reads 0.1 A
